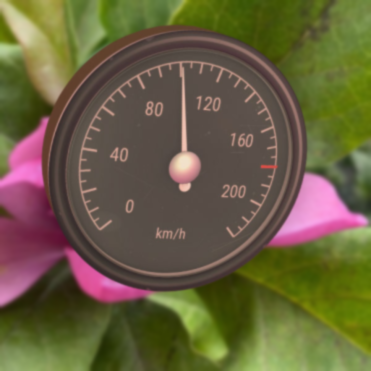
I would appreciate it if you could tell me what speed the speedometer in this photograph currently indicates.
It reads 100 km/h
